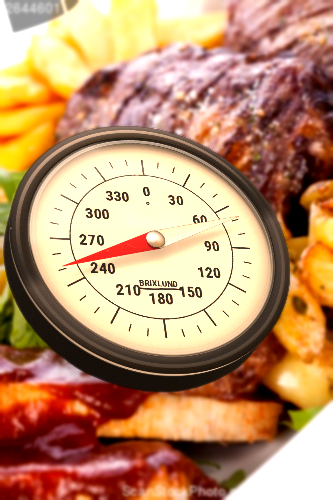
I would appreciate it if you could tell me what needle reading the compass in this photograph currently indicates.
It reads 250 °
